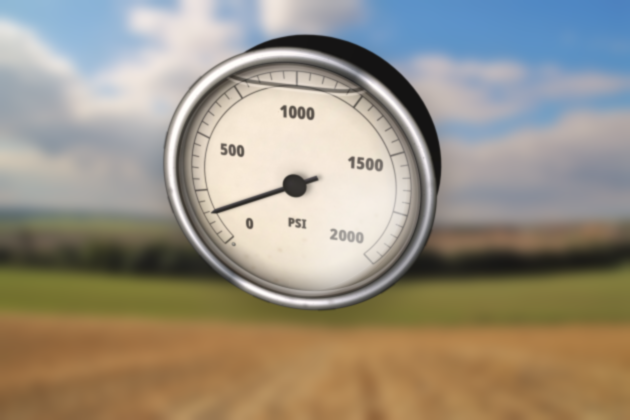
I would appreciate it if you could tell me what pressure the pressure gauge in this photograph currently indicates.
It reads 150 psi
